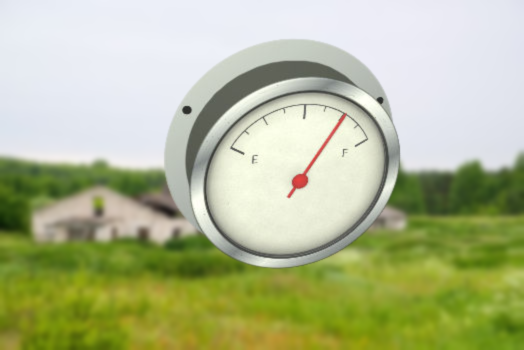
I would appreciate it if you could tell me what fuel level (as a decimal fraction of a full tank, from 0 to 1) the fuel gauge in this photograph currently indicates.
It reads 0.75
